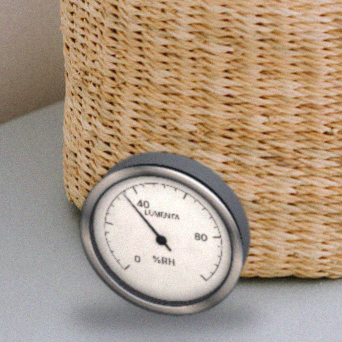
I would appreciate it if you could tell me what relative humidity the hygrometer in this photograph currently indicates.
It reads 36 %
